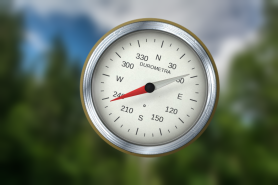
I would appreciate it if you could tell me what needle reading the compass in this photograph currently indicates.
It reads 235 °
